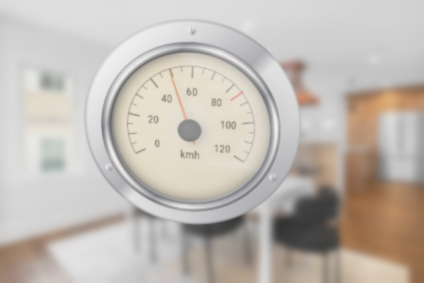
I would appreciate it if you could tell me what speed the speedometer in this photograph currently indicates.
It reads 50 km/h
